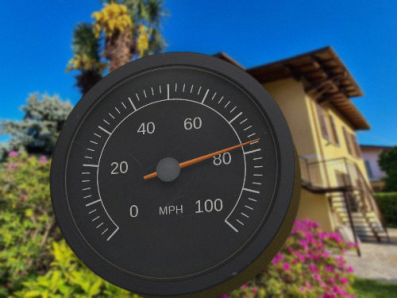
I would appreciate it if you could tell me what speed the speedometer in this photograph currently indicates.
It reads 78 mph
